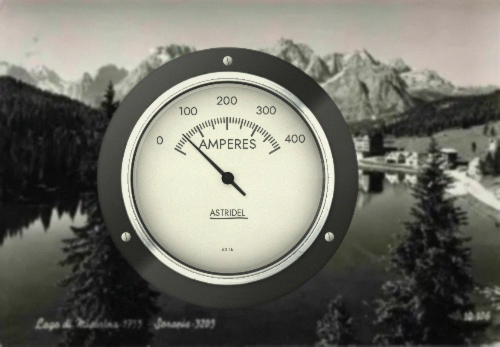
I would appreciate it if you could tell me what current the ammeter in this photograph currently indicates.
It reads 50 A
